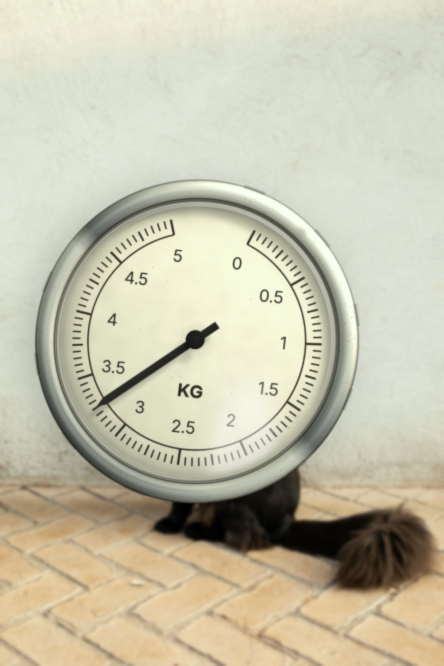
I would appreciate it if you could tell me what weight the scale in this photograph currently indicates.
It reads 3.25 kg
